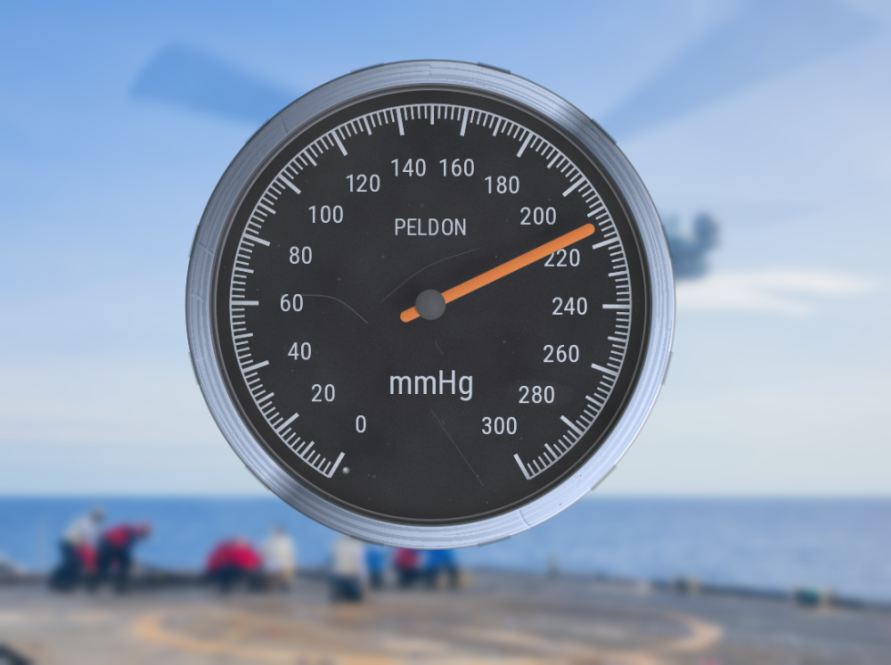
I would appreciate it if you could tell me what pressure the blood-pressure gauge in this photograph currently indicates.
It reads 214 mmHg
